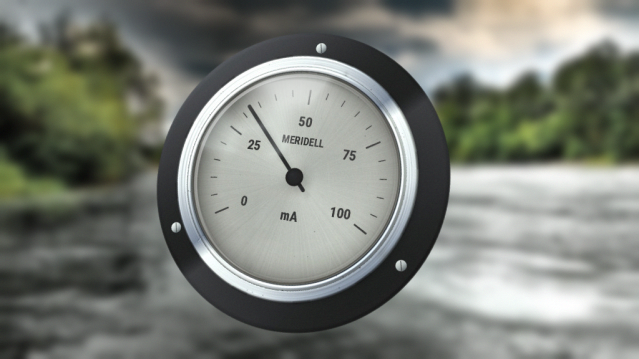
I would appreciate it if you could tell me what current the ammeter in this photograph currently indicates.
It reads 32.5 mA
